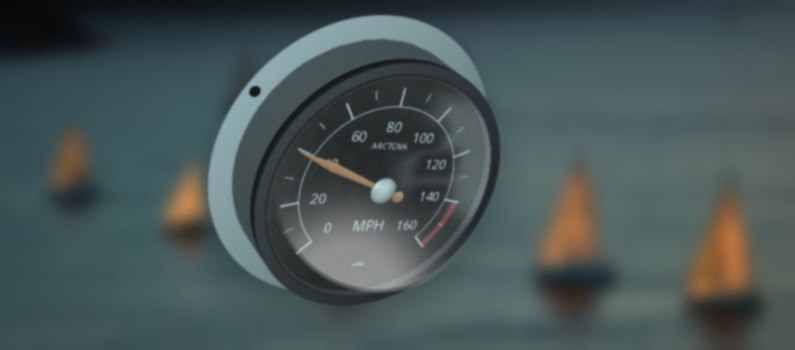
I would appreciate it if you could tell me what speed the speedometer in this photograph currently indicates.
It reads 40 mph
